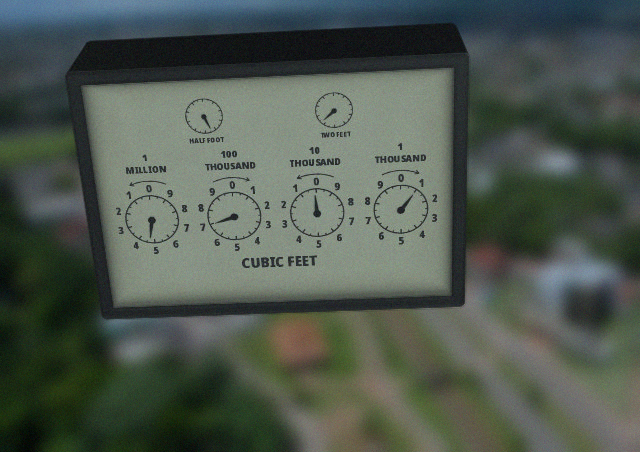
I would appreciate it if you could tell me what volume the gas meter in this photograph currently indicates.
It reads 470100 ft³
